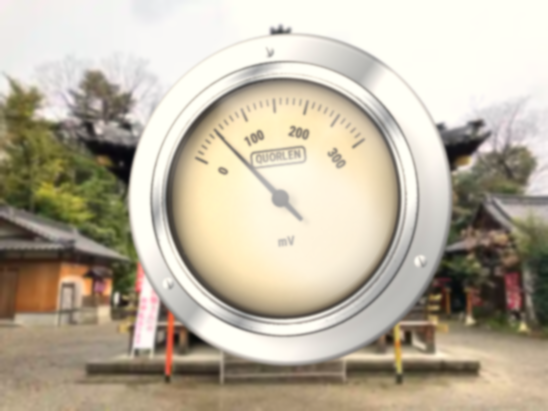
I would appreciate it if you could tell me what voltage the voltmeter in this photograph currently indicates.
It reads 50 mV
